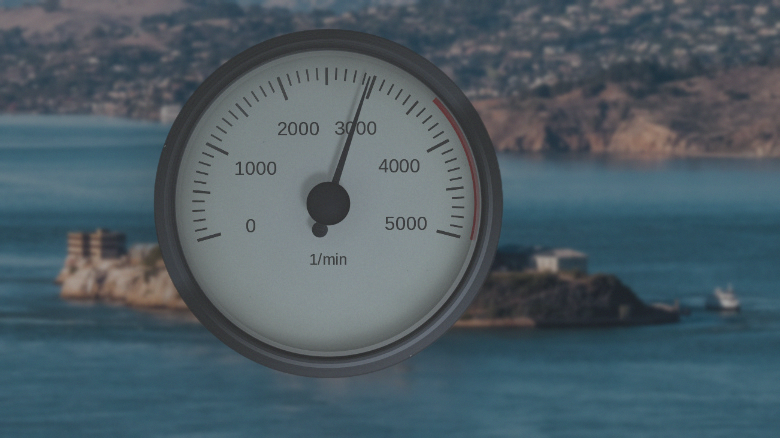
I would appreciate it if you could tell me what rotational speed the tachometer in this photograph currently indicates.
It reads 2950 rpm
